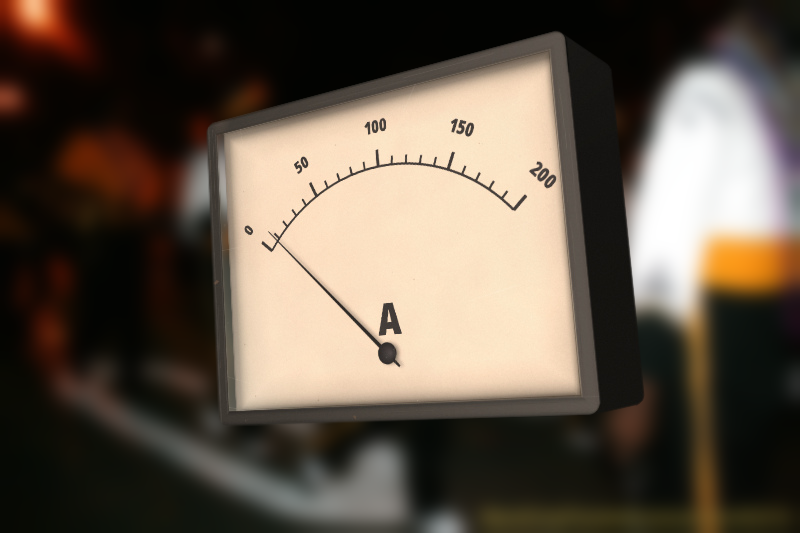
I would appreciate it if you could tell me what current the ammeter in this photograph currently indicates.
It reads 10 A
